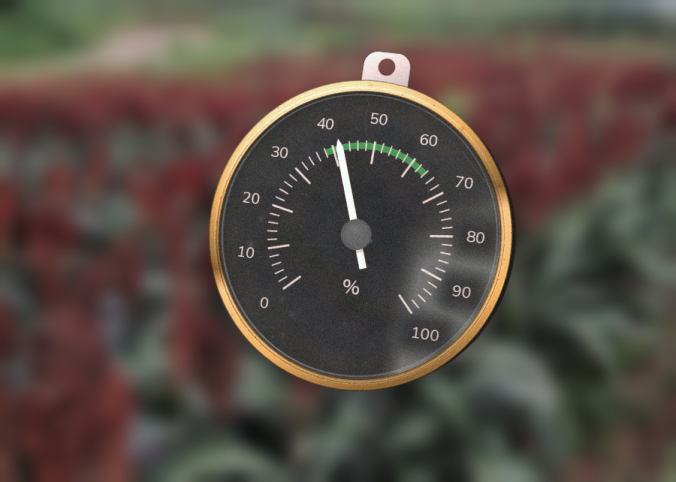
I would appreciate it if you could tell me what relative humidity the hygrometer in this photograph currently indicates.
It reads 42 %
